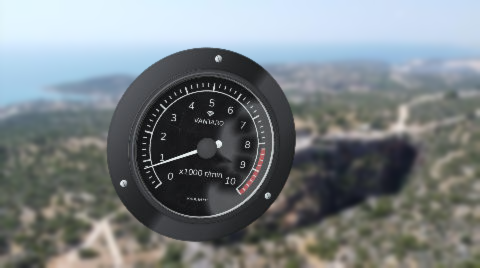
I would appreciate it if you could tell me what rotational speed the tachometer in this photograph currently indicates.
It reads 800 rpm
